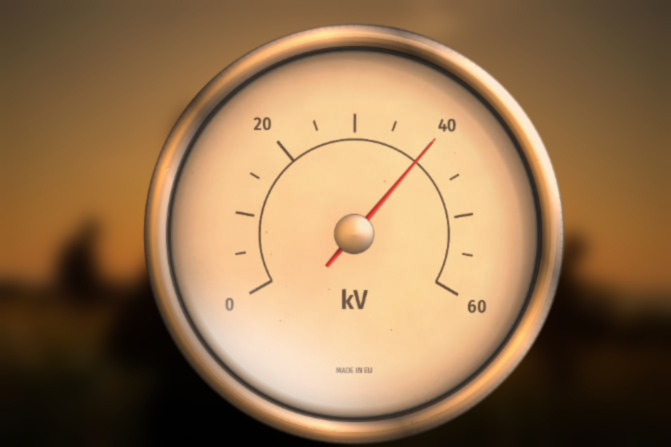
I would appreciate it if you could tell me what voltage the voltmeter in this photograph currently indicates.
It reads 40 kV
